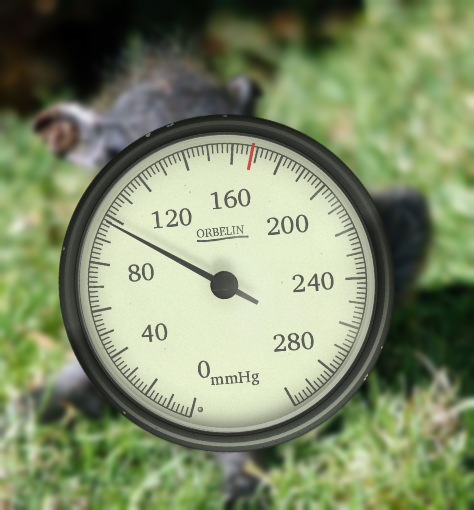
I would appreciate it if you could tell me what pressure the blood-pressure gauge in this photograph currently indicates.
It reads 98 mmHg
